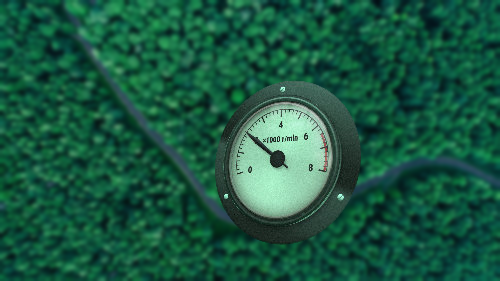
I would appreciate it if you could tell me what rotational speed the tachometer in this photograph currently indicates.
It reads 2000 rpm
